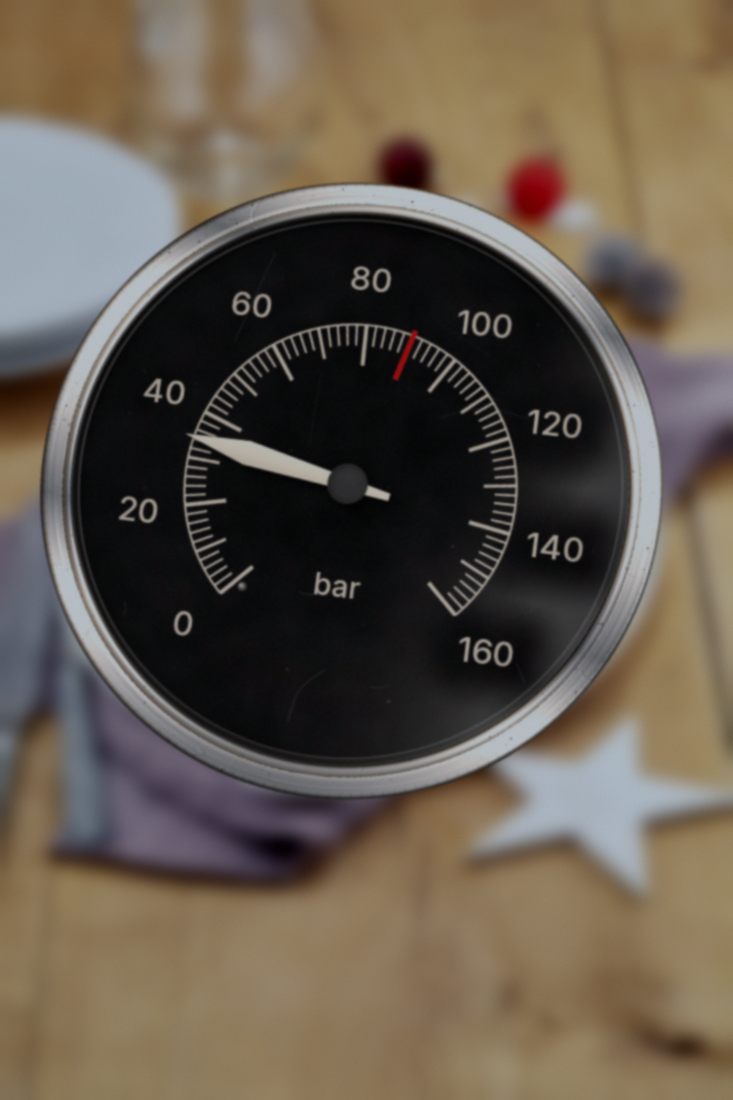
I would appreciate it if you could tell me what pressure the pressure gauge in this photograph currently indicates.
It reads 34 bar
